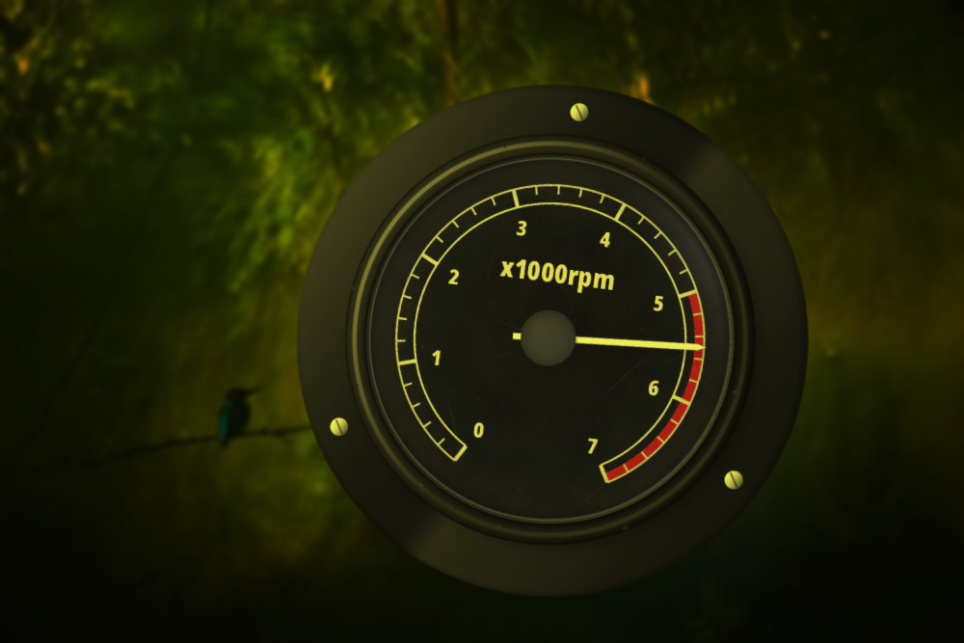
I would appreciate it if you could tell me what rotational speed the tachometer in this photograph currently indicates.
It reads 5500 rpm
